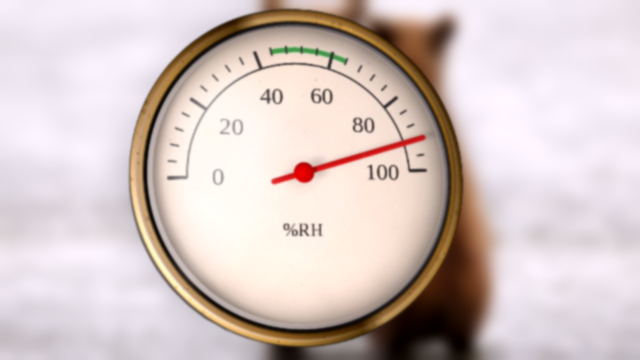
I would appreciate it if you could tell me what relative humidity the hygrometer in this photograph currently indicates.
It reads 92 %
